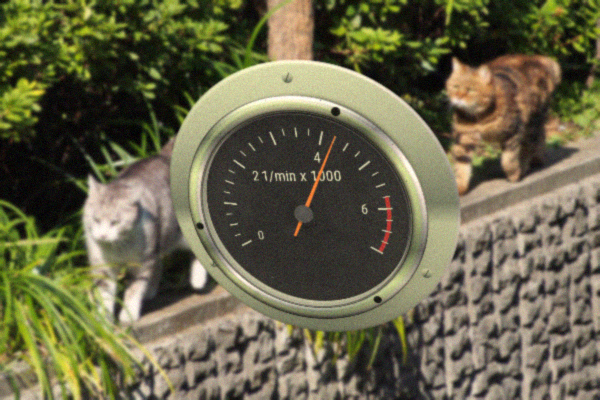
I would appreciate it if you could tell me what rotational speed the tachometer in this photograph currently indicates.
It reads 4250 rpm
